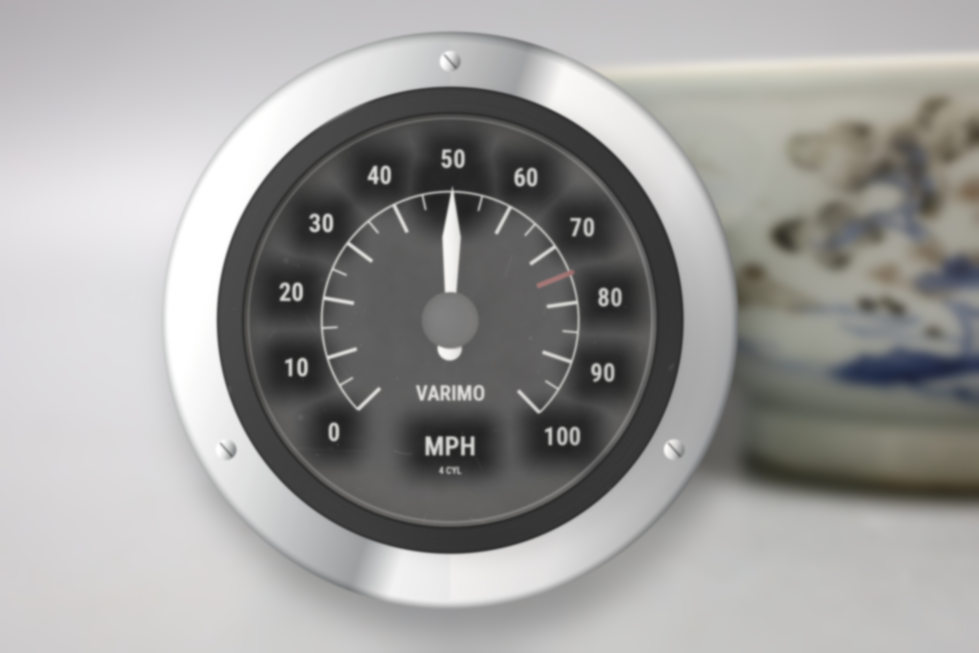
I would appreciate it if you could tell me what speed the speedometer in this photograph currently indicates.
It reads 50 mph
